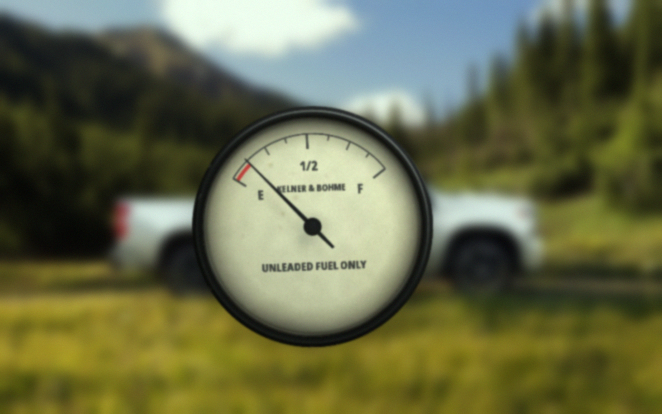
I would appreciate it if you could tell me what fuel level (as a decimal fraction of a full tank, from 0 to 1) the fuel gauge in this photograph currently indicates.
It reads 0.125
